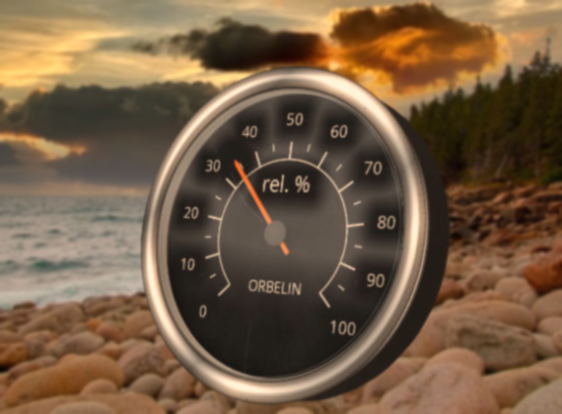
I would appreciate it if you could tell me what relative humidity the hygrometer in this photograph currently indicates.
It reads 35 %
